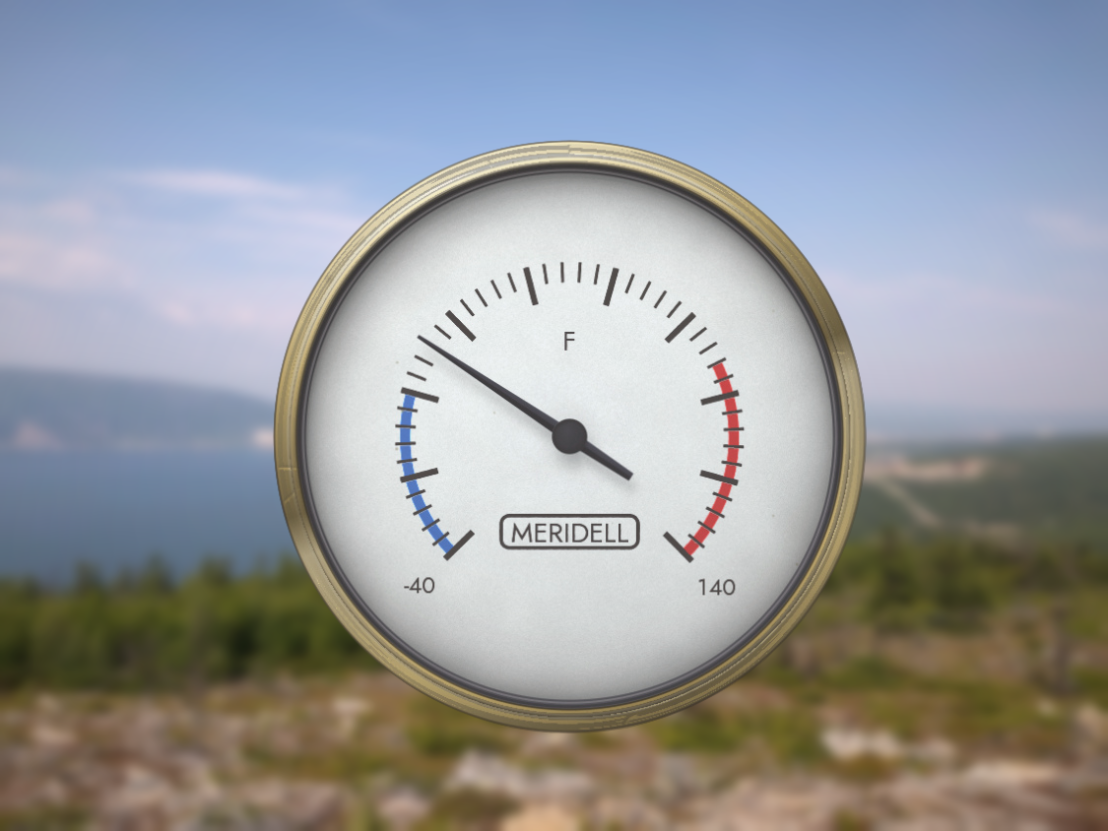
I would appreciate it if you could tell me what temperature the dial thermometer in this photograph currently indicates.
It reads 12 °F
